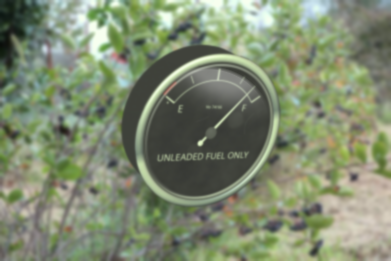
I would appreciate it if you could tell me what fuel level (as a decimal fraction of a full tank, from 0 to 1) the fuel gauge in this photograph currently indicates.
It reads 0.875
